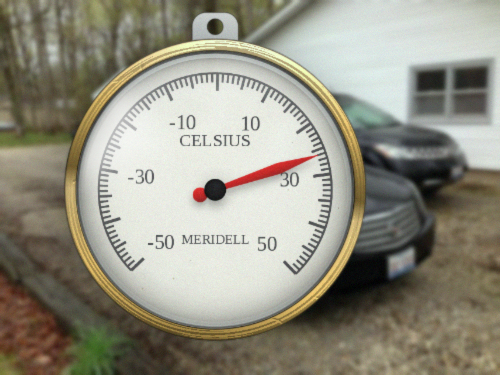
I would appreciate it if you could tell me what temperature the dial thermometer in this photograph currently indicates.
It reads 26 °C
